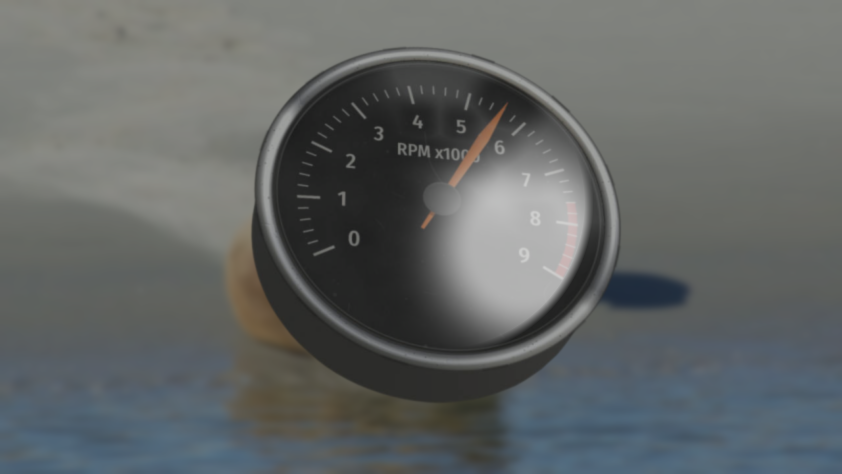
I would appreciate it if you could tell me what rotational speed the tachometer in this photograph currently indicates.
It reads 5600 rpm
